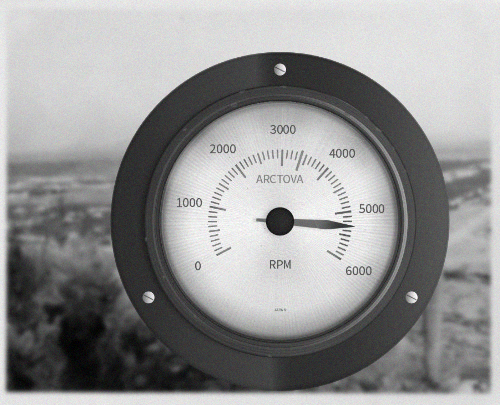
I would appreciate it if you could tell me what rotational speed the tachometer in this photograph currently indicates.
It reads 5300 rpm
